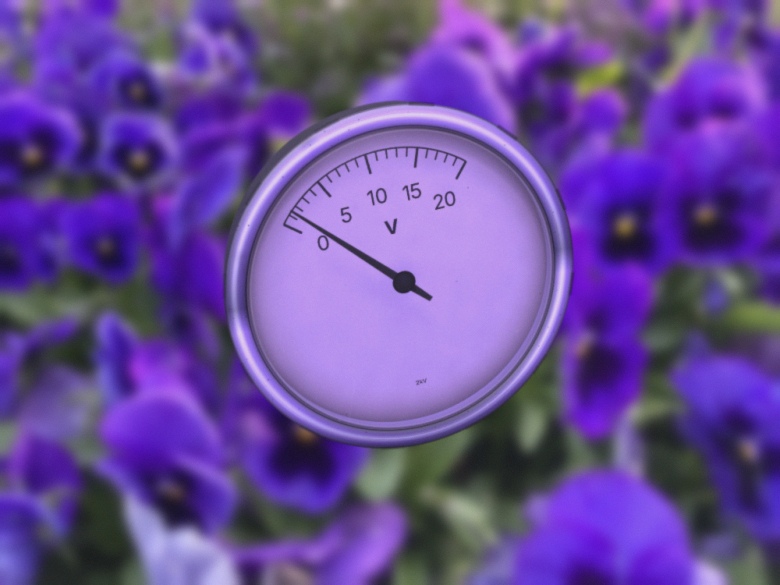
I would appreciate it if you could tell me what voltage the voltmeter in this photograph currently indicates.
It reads 1.5 V
